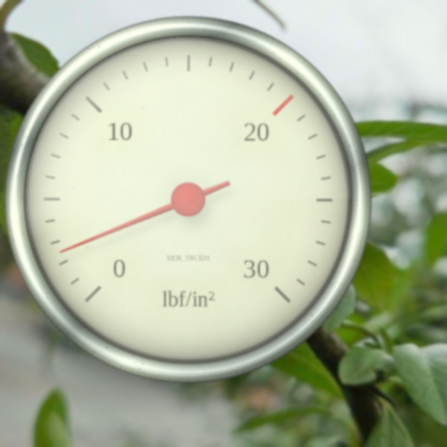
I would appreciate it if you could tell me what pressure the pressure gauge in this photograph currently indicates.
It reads 2.5 psi
